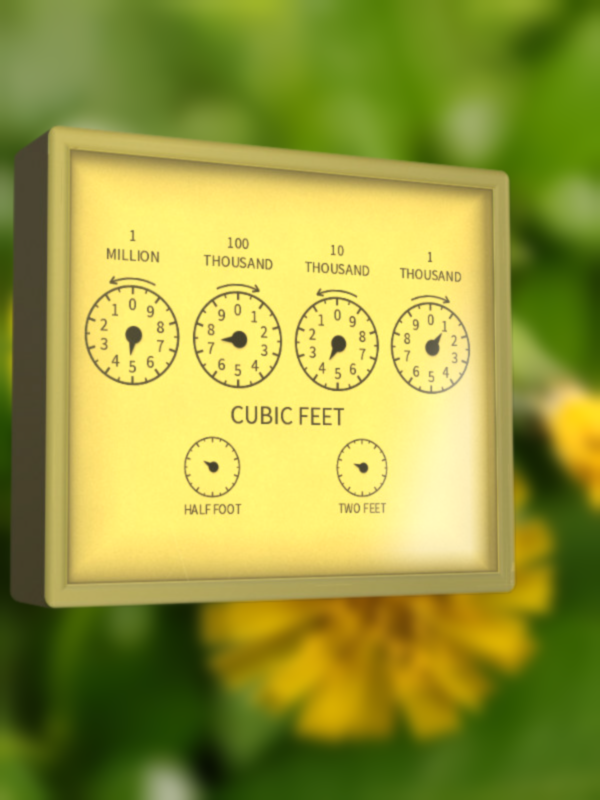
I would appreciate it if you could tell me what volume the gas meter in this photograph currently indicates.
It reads 474100 ft³
